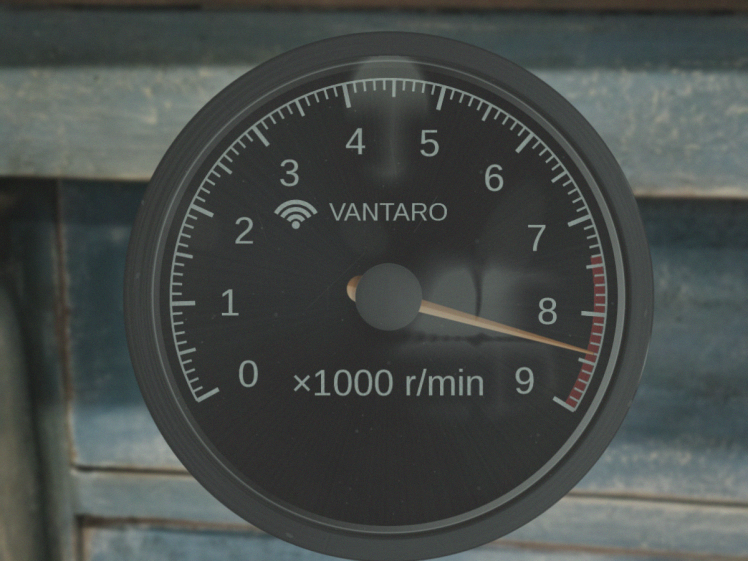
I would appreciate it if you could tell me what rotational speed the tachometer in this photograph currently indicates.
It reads 8400 rpm
